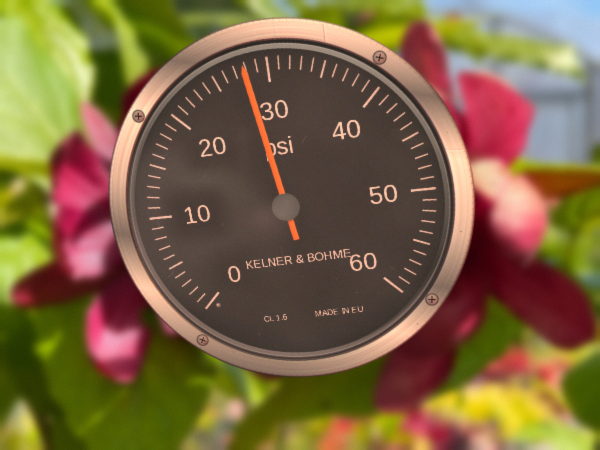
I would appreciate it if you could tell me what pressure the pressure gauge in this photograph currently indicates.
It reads 28 psi
